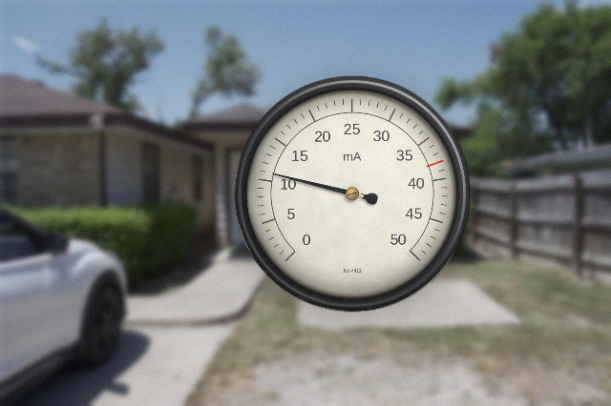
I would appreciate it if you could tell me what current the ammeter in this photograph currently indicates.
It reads 11 mA
